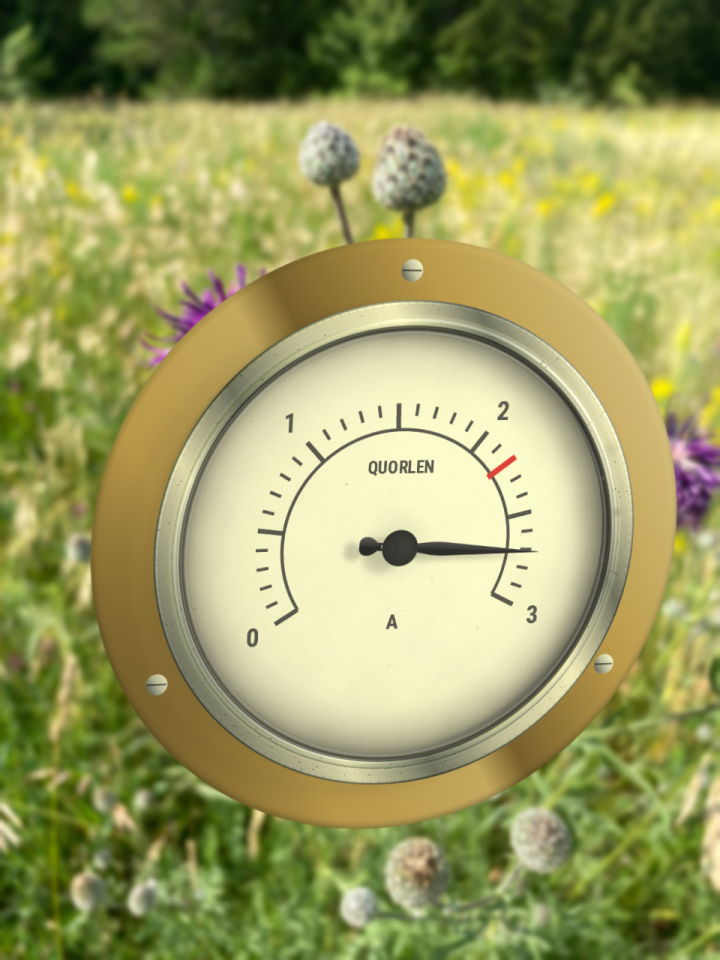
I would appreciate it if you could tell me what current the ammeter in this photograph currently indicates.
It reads 2.7 A
